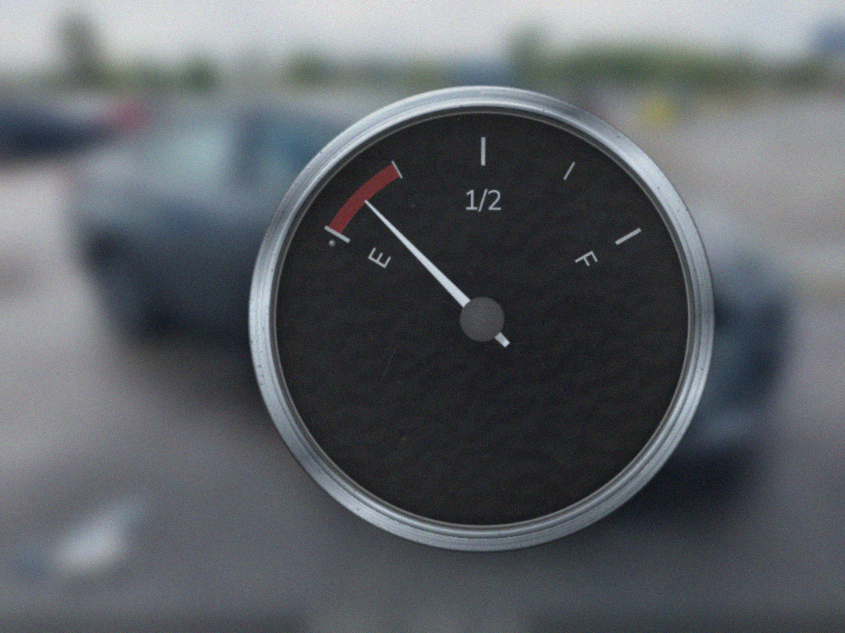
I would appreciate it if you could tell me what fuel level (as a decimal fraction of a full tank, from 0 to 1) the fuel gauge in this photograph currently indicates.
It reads 0.125
